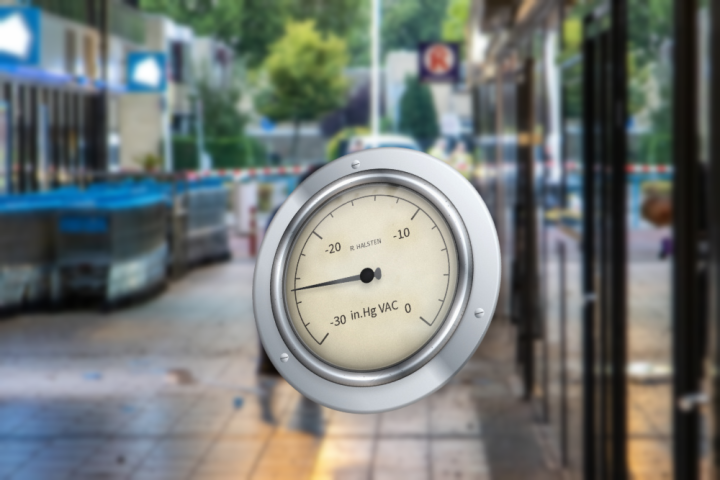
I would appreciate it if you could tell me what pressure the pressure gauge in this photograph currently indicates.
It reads -25 inHg
